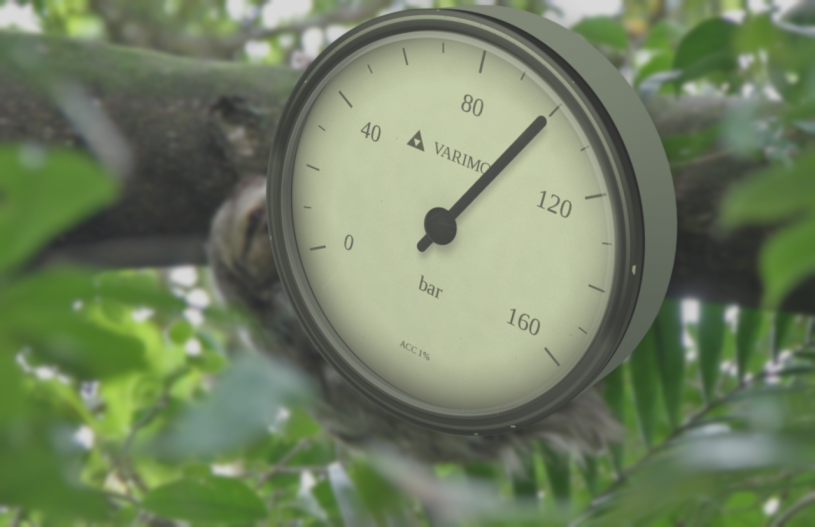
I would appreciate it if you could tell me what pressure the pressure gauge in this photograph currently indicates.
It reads 100 bar
